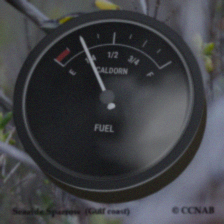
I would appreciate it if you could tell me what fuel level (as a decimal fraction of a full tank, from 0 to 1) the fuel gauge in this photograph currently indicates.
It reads 0.25
